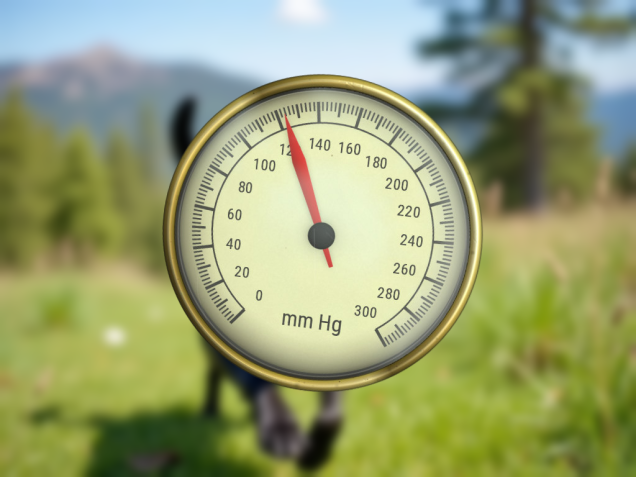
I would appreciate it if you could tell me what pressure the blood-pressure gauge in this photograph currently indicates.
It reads 124 mmHg
